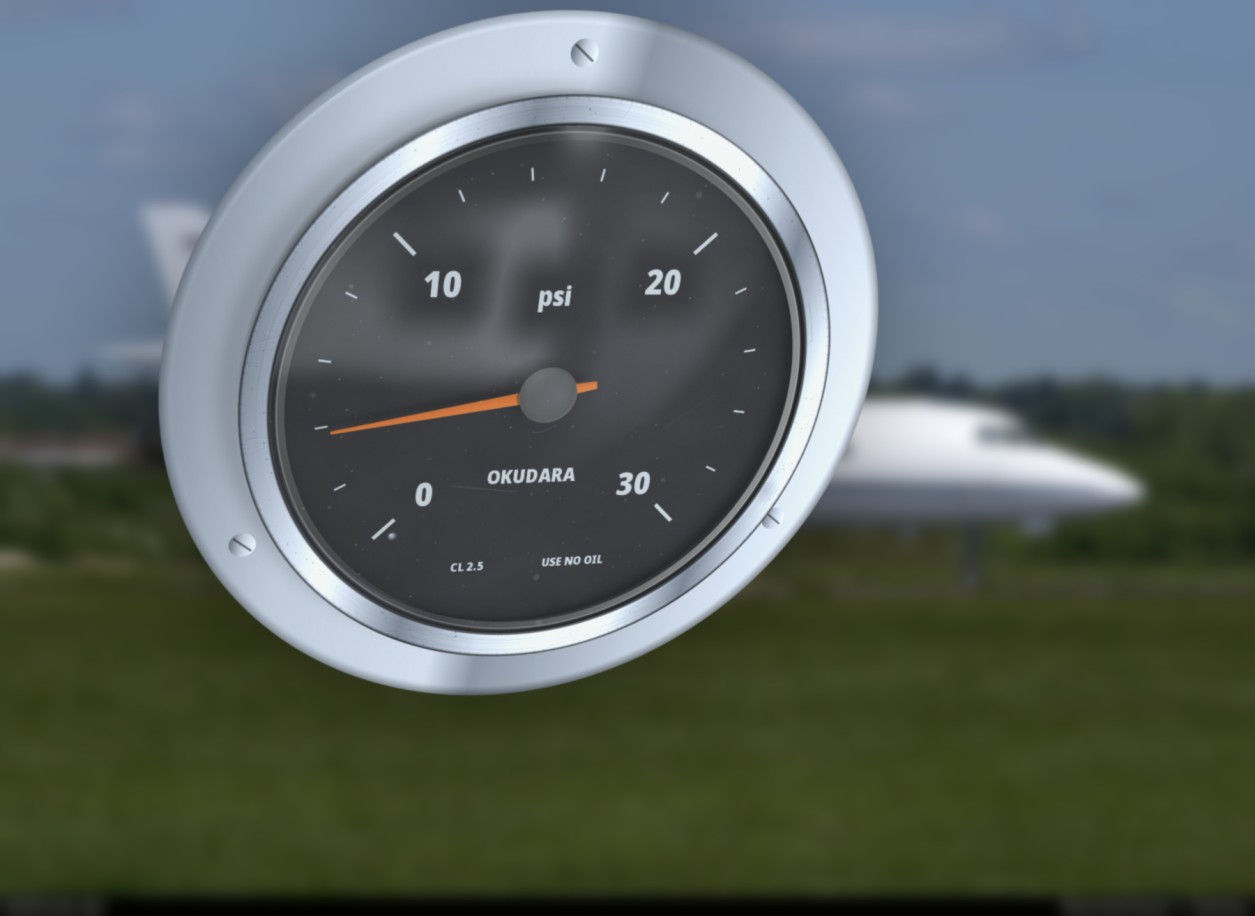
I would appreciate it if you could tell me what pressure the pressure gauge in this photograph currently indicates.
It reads 4 psi
